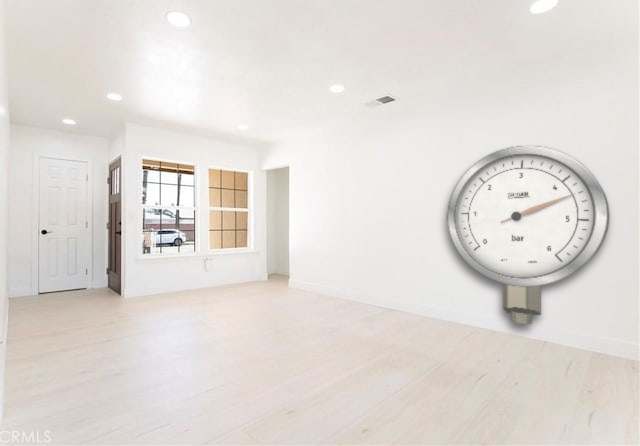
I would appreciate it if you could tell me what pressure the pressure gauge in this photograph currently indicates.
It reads 4.4 bar
